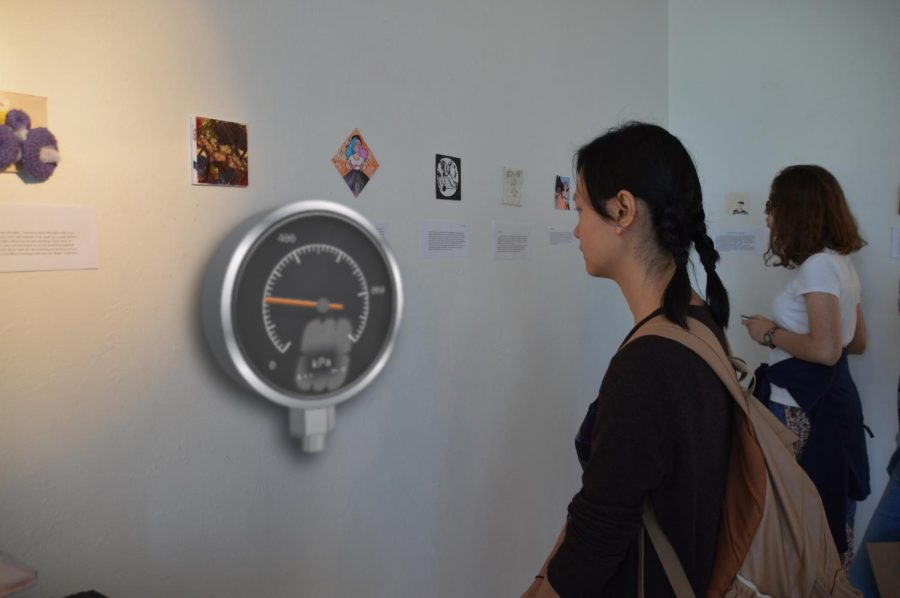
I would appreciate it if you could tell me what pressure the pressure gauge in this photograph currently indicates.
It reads 200 kPa
